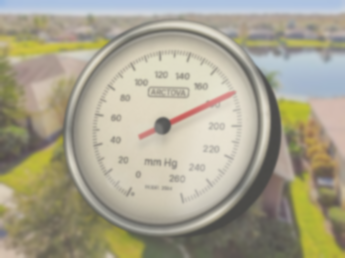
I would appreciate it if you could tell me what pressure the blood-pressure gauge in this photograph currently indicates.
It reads 180 mmHg
